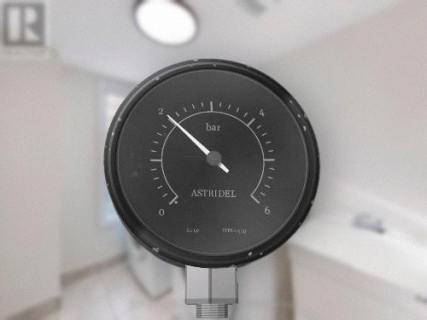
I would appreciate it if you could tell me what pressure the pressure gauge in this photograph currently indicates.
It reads 2 bar
